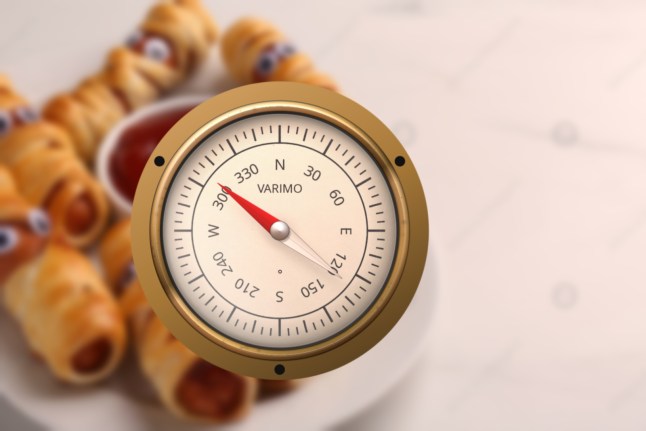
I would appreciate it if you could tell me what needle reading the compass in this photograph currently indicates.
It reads 307.5 °
